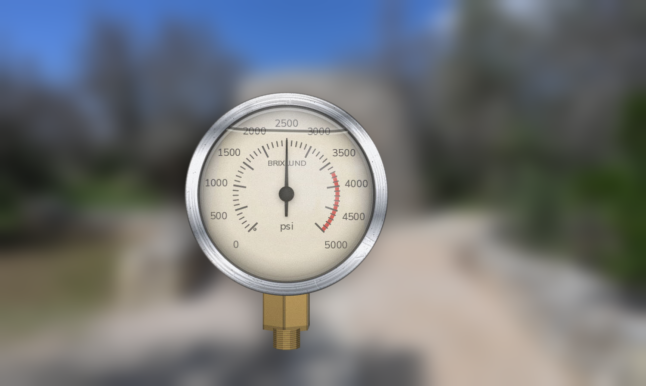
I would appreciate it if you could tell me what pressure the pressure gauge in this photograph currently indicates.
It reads 2500 psi
